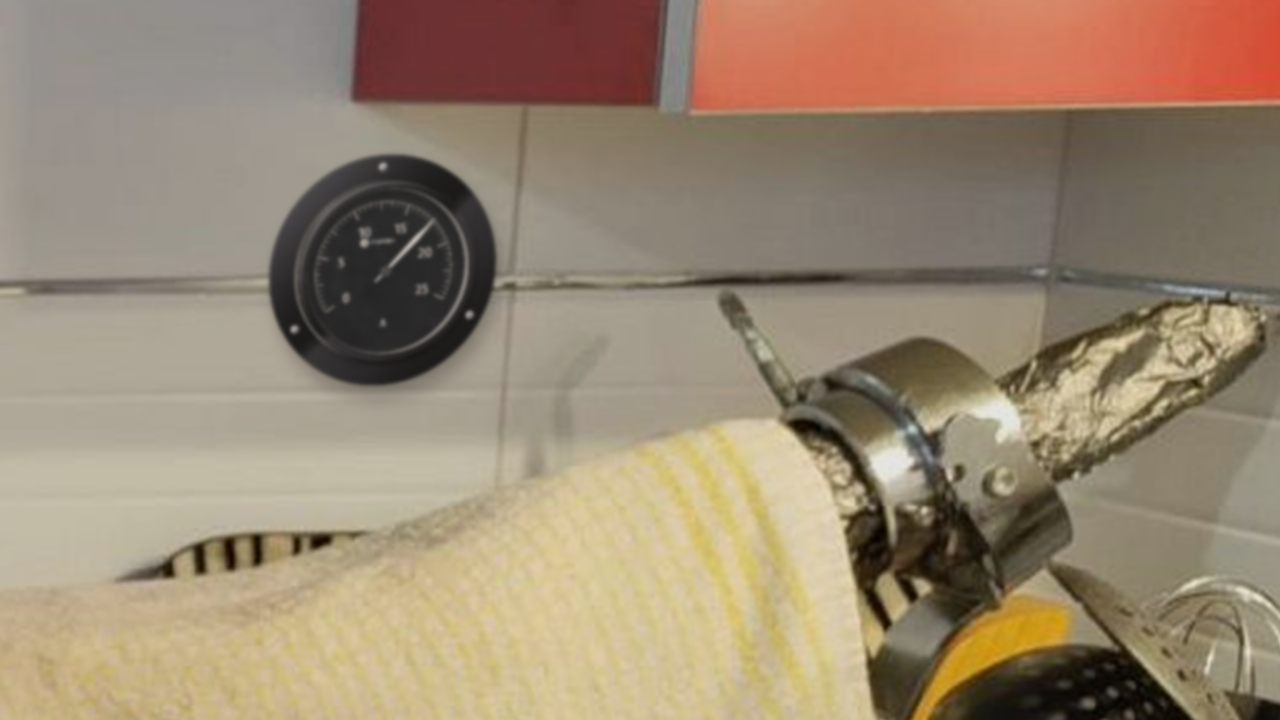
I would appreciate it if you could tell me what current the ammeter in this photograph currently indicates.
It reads 17.5 A
